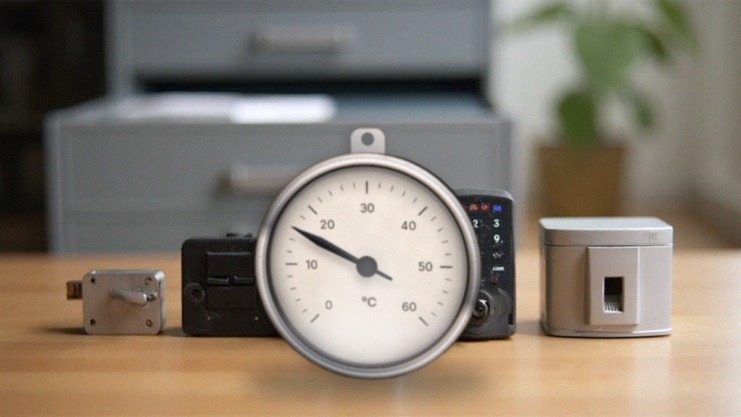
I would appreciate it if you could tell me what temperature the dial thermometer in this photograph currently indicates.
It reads 16 °C
